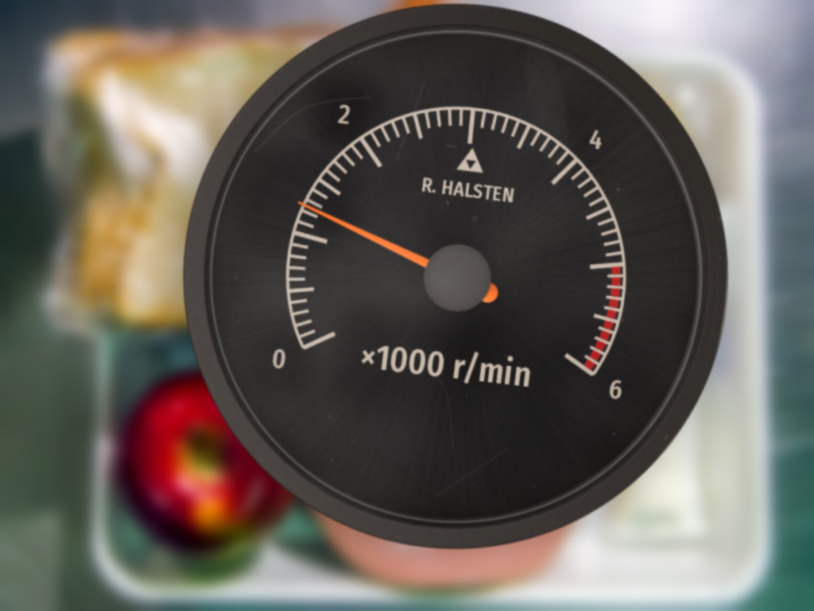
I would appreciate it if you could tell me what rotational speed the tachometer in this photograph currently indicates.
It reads 1250 rpm
